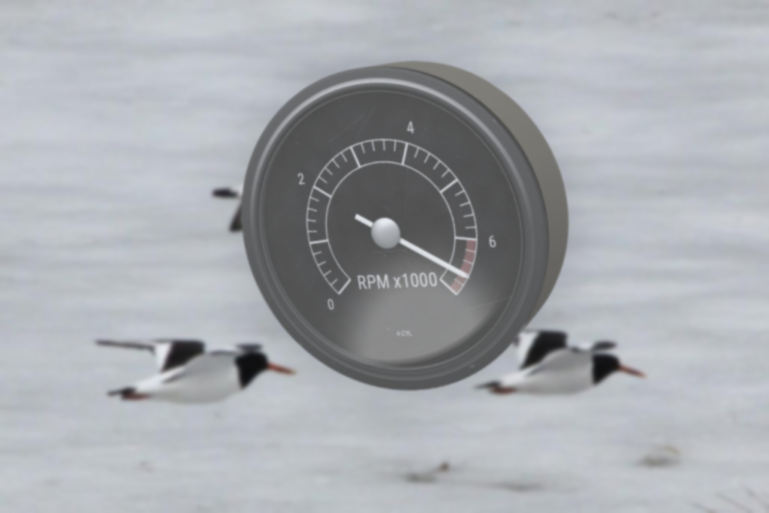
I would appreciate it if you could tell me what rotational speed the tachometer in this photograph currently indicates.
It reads 6600 rpm
